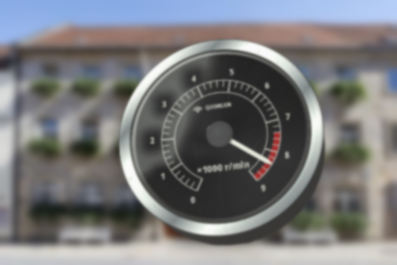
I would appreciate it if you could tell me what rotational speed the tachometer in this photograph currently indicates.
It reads 8400 rpm
